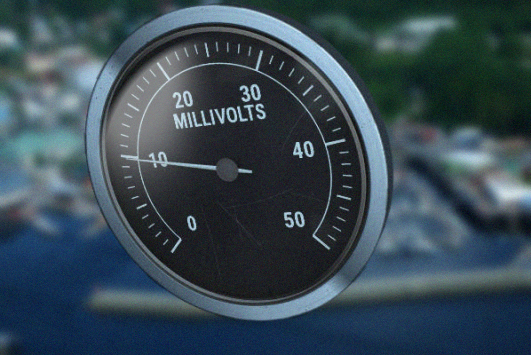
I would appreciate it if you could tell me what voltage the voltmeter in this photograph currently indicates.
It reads 10 mV
